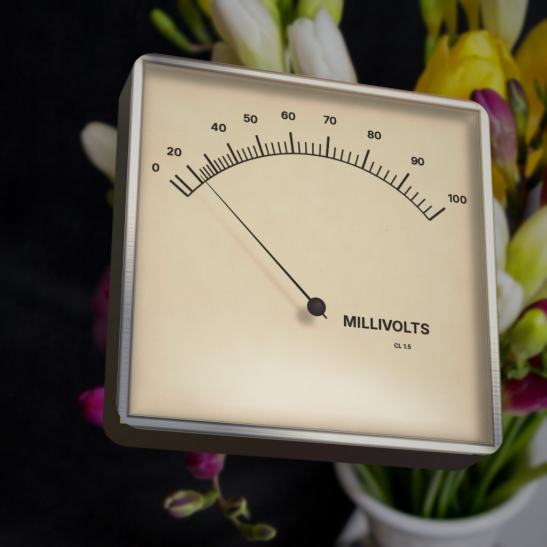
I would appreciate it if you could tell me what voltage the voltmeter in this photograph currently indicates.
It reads 20 mV
